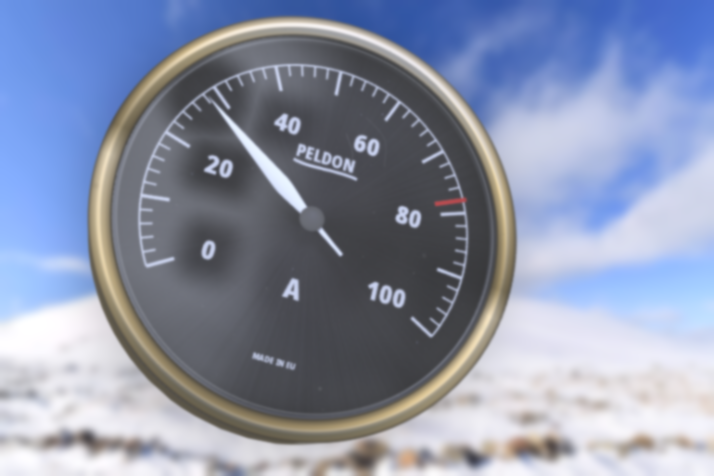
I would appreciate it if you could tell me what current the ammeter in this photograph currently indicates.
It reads 28 A
